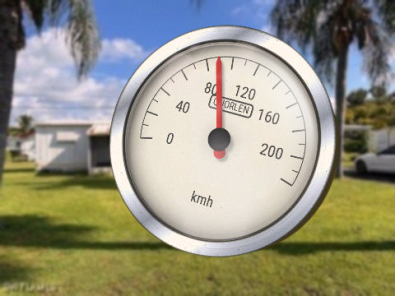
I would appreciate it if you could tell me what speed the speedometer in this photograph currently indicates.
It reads 90 km/h
